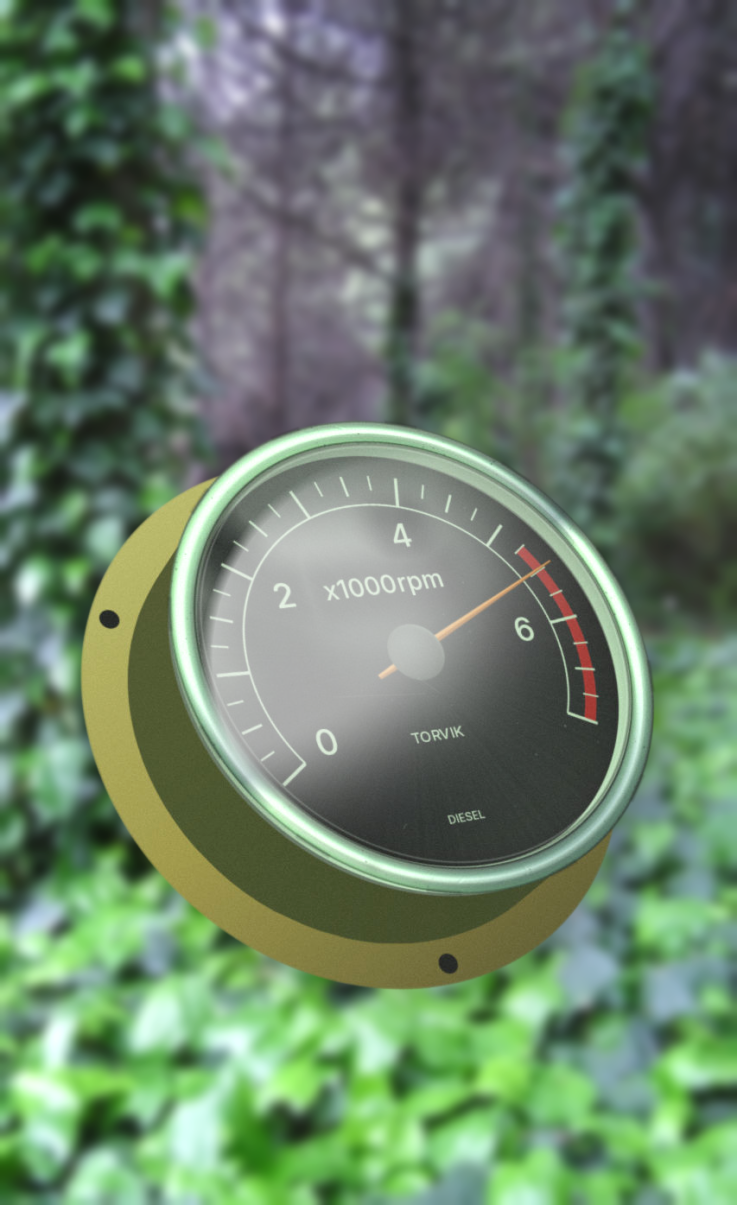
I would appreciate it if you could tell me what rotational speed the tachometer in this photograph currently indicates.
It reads 5500 rpm
